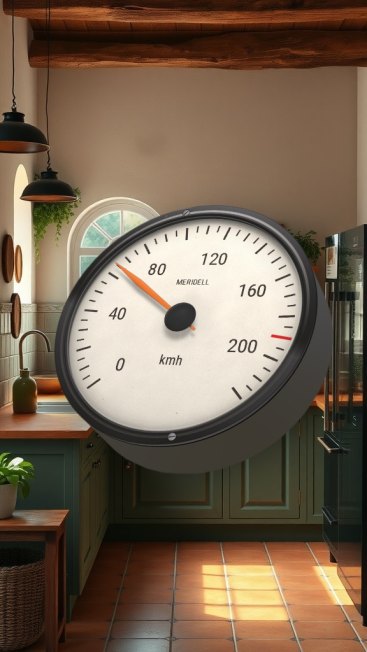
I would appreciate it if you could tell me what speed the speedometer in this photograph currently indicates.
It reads 65 km/h
